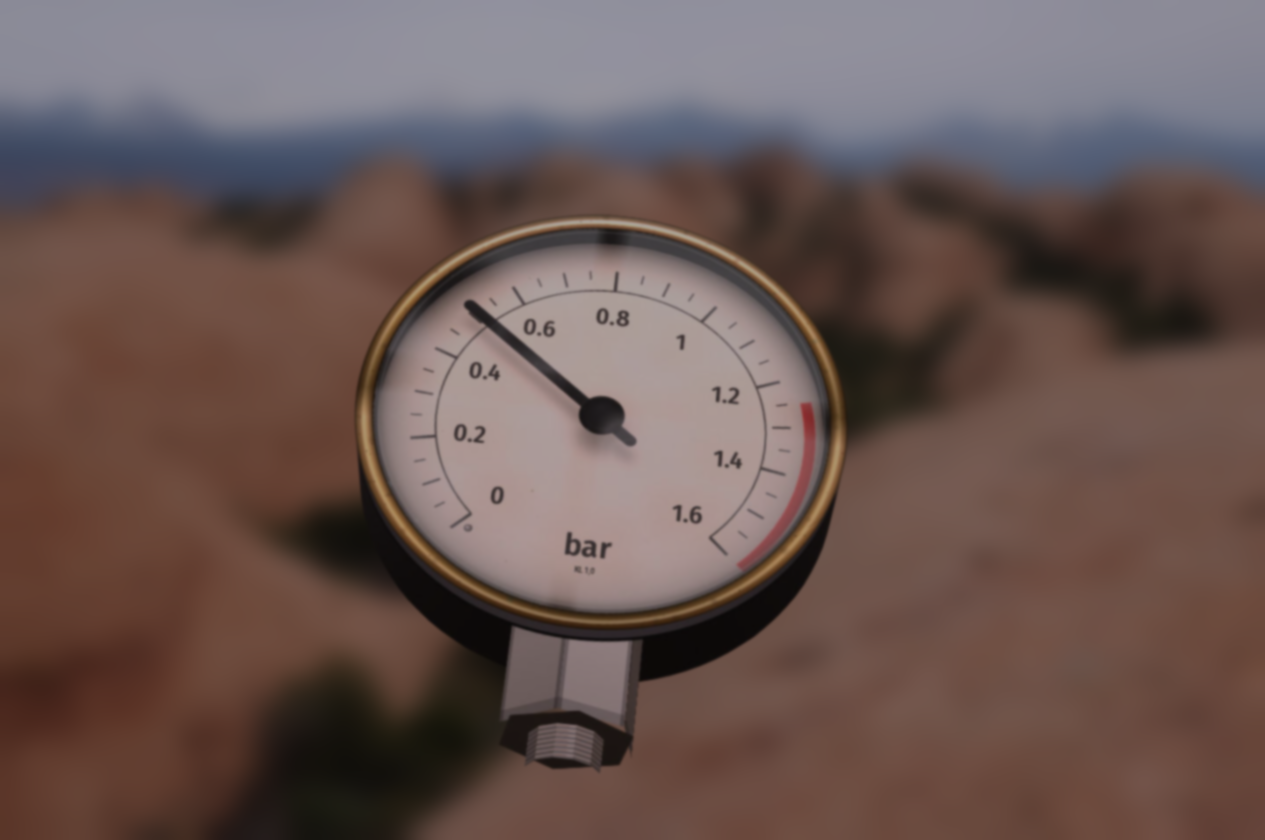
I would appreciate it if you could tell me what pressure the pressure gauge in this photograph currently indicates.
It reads 0.5 bar
